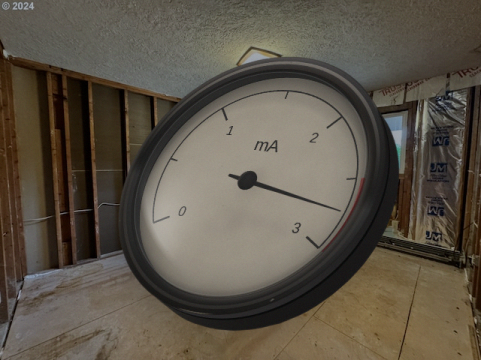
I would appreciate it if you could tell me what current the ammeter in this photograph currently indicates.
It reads 2.75 mA
